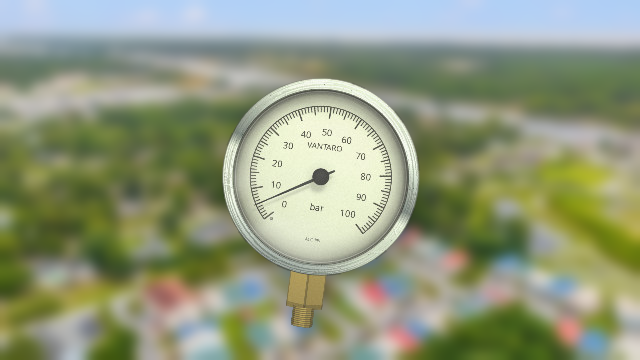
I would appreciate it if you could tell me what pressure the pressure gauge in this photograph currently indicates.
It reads 5 bar
